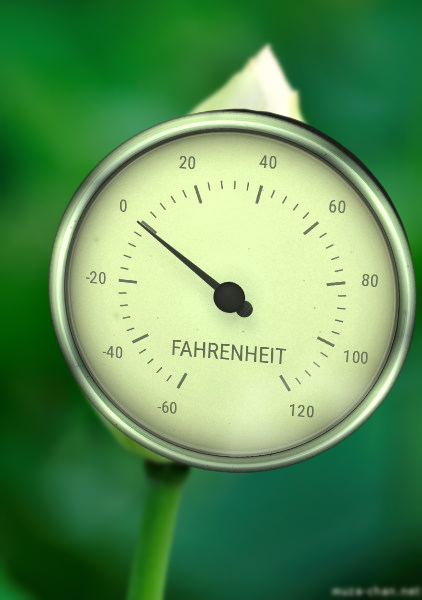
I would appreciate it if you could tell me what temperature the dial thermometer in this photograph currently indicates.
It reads 0 °F
